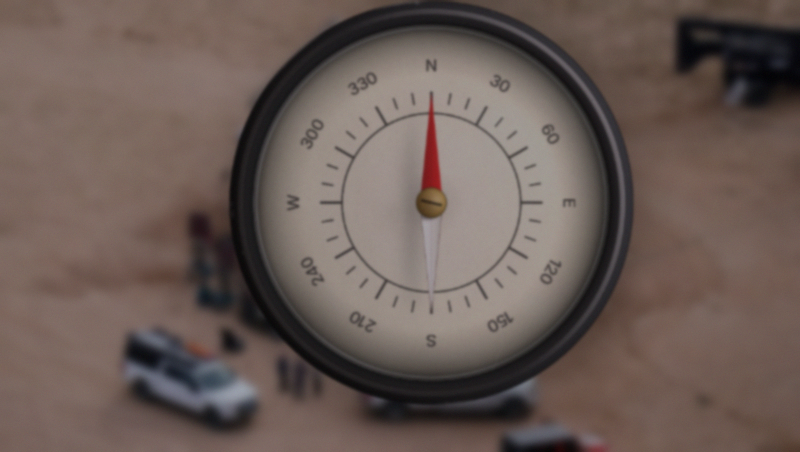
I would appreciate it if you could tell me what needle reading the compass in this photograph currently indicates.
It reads 0 °
